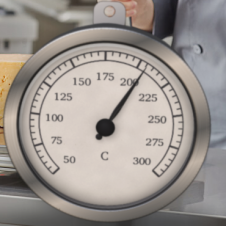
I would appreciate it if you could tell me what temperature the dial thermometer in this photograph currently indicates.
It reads 205 °C
